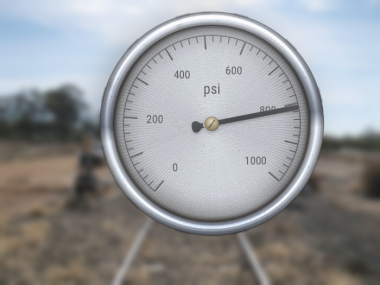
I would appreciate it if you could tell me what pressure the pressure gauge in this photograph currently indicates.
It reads 810 psi
